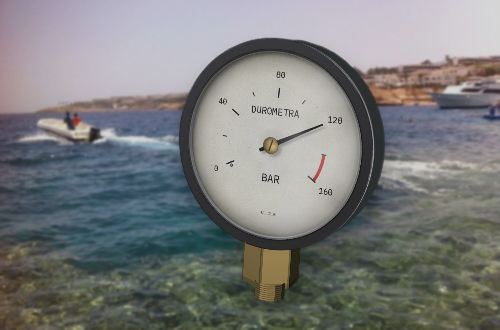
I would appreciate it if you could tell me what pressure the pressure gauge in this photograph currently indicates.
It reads 120 bar
